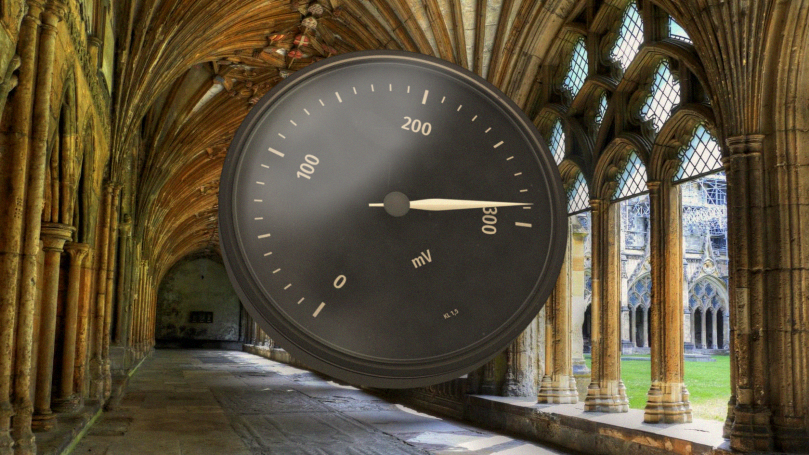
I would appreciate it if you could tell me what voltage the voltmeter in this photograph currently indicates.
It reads 290 mV
